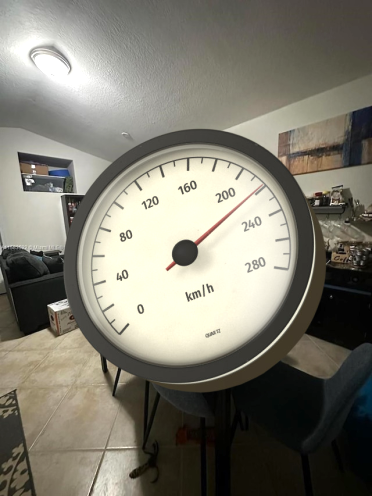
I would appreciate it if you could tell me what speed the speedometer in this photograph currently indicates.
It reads 220 km/h
